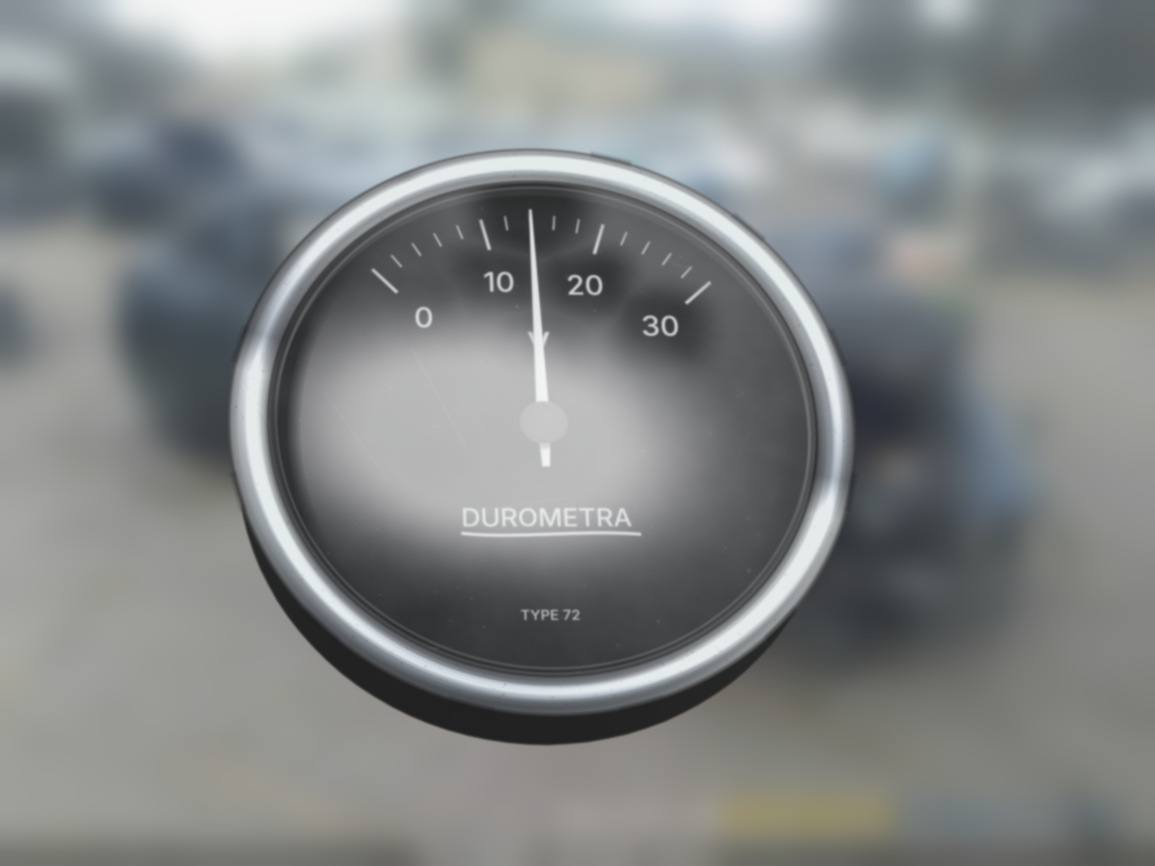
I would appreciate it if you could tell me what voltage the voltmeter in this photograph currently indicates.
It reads 14 V
